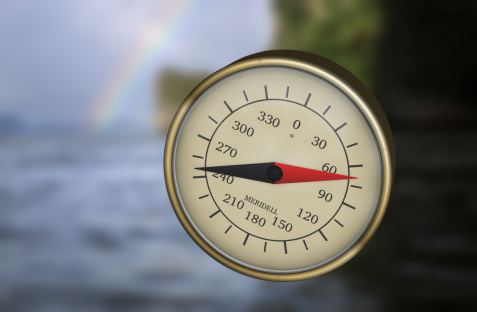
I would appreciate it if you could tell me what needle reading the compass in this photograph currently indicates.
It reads 67.5 °
